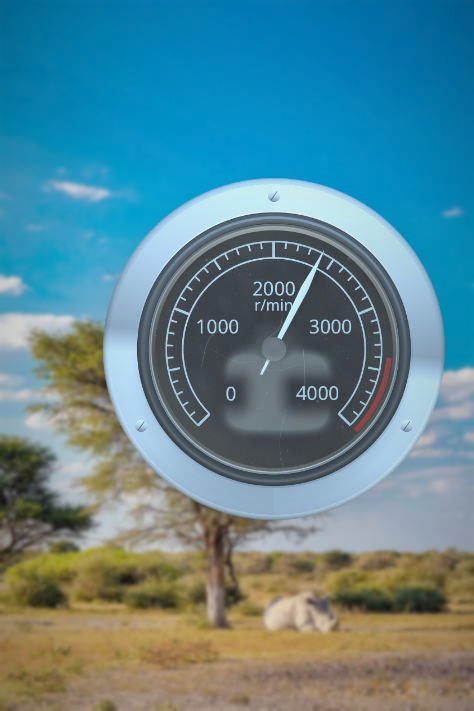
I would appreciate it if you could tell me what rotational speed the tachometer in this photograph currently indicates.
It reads 2400 rpm
